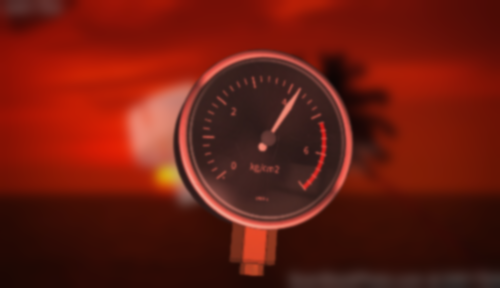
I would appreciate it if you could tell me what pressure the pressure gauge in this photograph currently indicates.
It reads 4.2 kg/cm²
